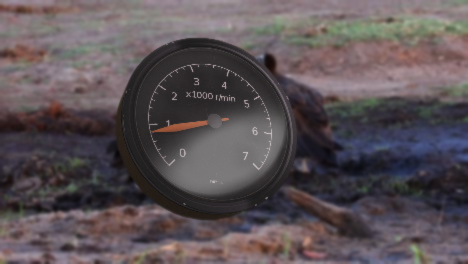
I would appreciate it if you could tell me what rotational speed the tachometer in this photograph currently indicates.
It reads 800 rpm
